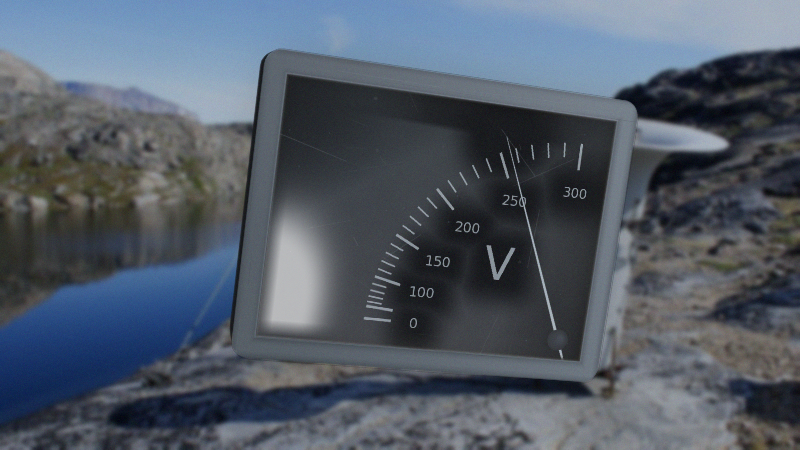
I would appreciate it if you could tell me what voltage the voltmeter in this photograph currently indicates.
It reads 255 V
